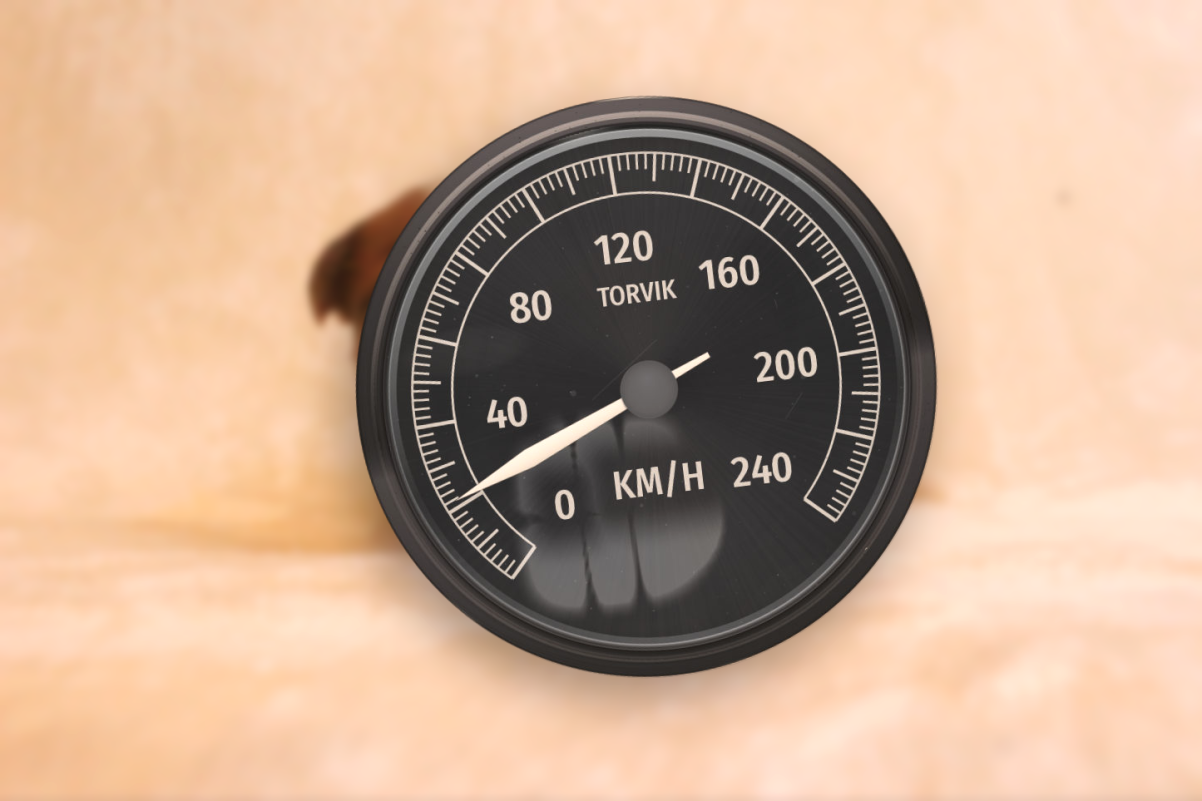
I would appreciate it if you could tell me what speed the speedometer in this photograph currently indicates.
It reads 22 km/h
